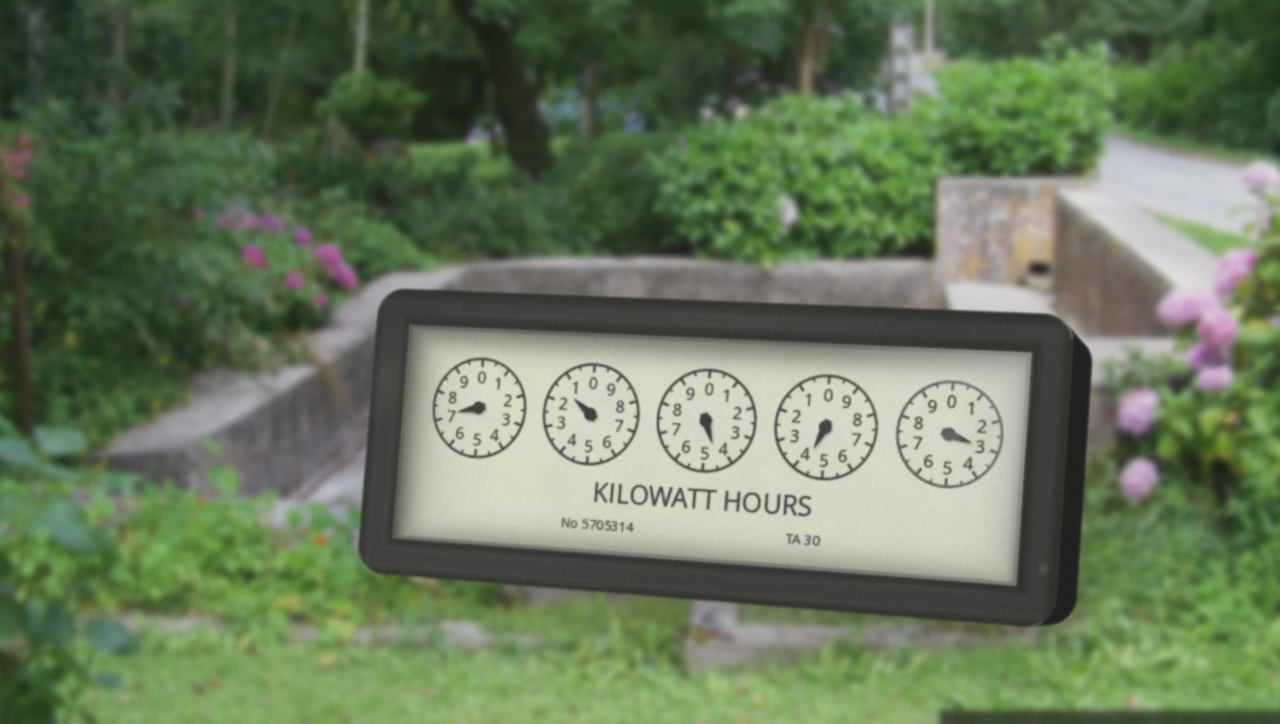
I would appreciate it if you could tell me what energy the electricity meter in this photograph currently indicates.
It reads 71443 kWh
